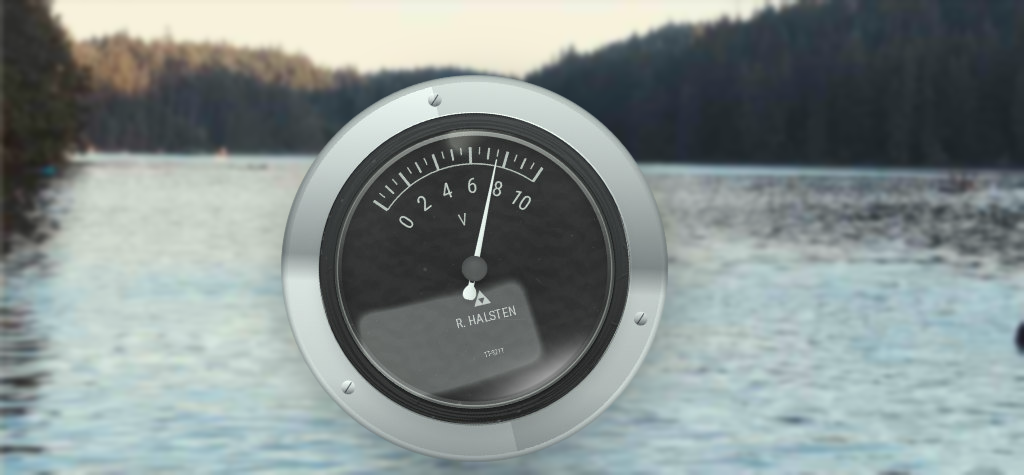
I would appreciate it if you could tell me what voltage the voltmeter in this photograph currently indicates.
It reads 7.5 V
